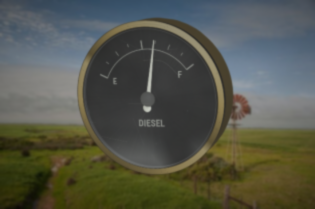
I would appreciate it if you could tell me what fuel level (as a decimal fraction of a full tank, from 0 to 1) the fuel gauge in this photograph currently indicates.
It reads 0.625
